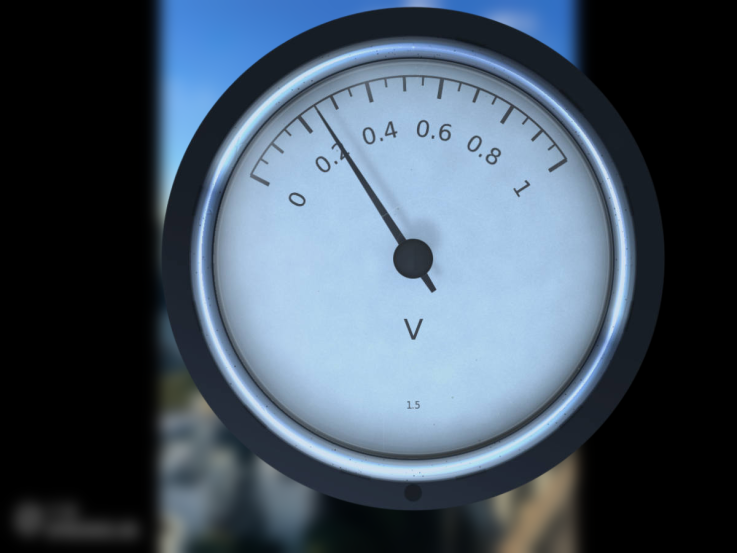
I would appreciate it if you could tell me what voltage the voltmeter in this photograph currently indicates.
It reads 0.25 V
